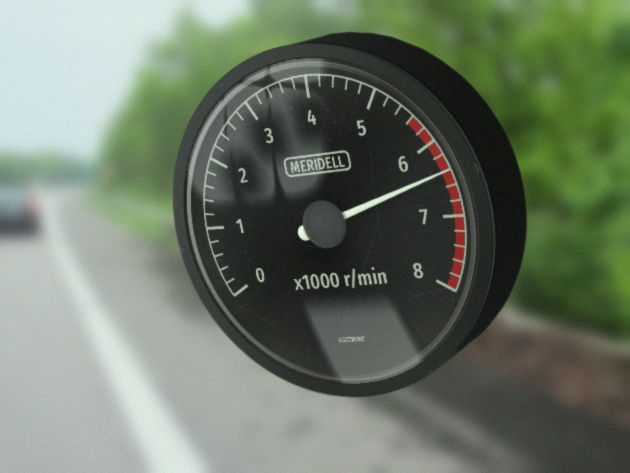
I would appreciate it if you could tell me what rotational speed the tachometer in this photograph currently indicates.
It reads 6400 rpm
